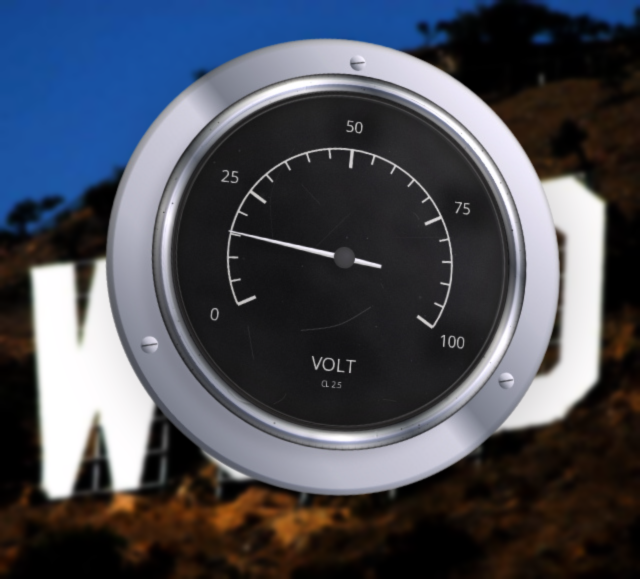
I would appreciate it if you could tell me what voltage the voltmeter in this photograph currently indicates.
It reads 15 V
